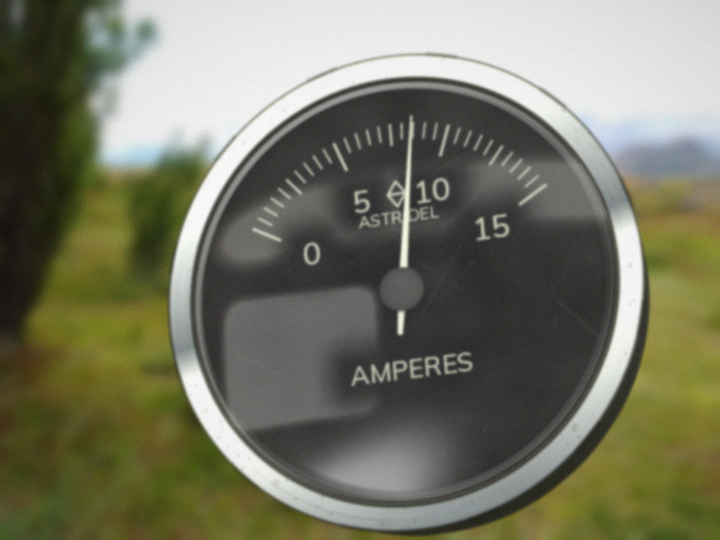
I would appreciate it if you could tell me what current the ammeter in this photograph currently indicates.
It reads 8.5 A
